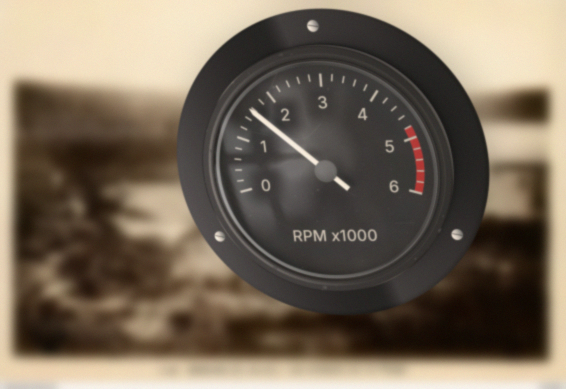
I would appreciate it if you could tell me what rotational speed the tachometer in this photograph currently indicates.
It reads 1600 rpm
